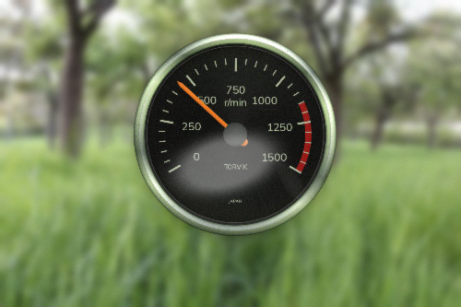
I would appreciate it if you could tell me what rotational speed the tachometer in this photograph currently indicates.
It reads 450 rpm
